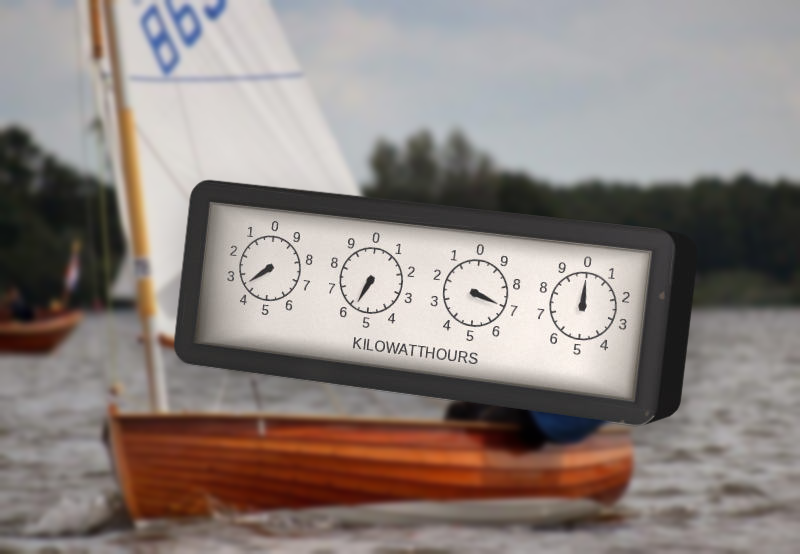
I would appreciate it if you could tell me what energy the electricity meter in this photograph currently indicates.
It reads 3570 kWh
